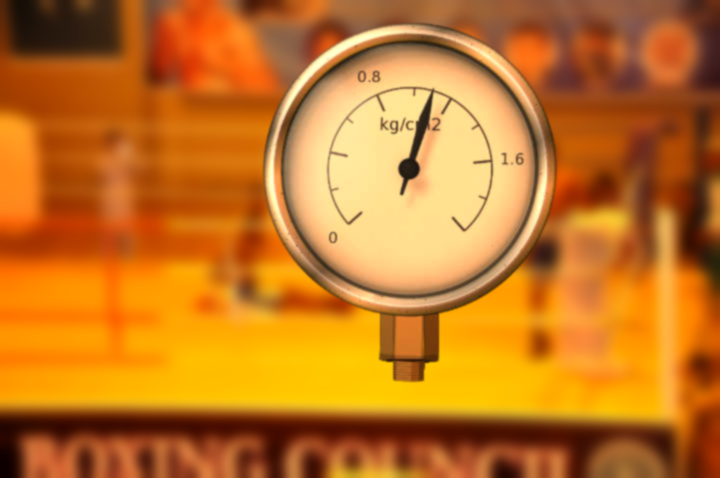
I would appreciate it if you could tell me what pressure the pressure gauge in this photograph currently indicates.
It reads 1.1 kg/cm²
